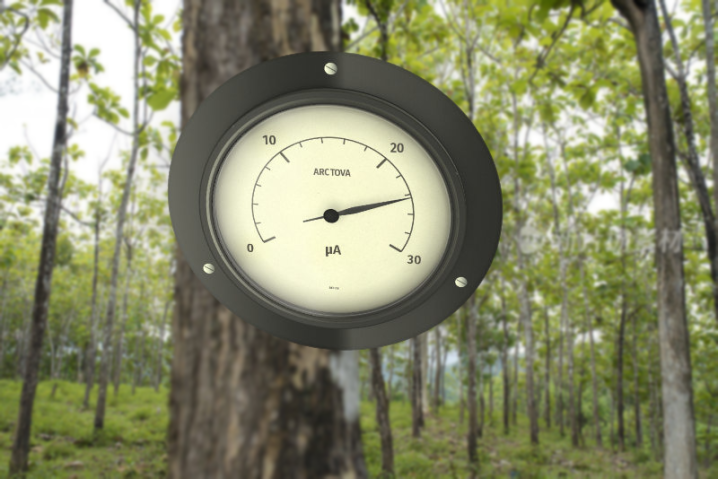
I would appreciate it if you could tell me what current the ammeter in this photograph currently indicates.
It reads 24 µA
